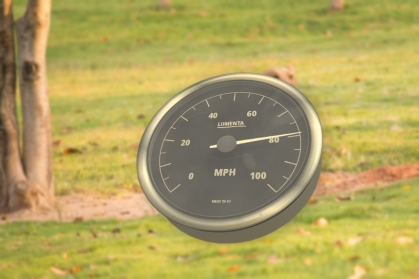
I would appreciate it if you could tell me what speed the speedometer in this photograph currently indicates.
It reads 80 mph
